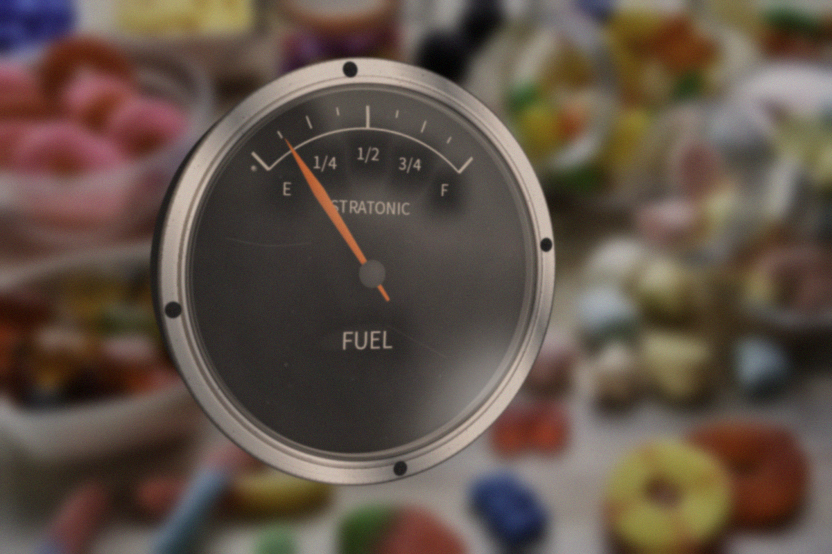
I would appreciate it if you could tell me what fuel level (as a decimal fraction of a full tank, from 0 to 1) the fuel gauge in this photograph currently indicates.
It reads 0.125
